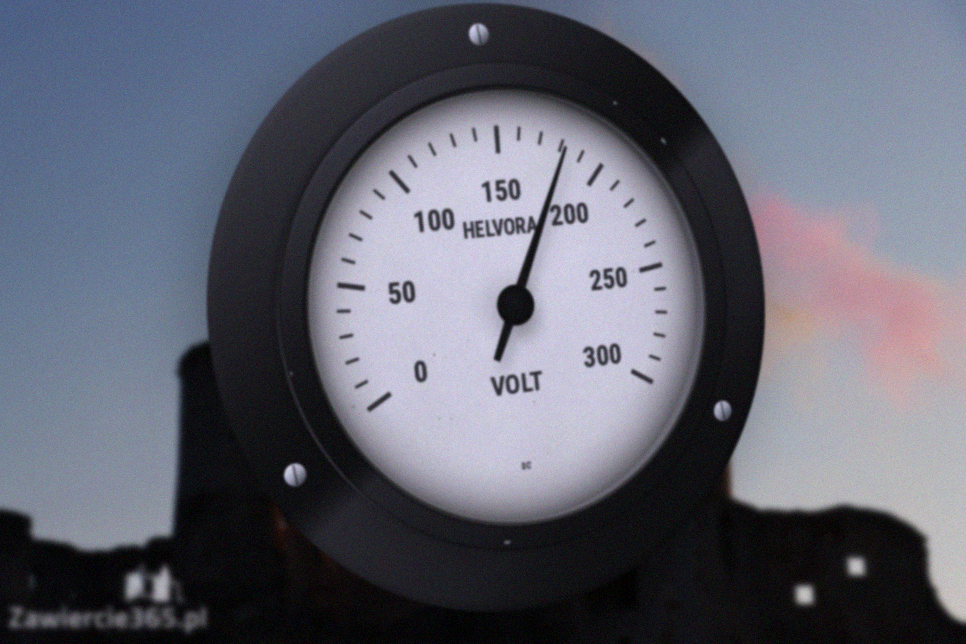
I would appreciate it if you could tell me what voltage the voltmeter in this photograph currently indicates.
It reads 180 V
